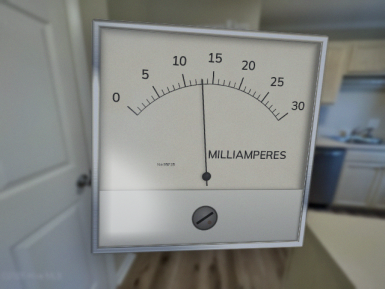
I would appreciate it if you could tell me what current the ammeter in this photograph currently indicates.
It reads 13 mA
